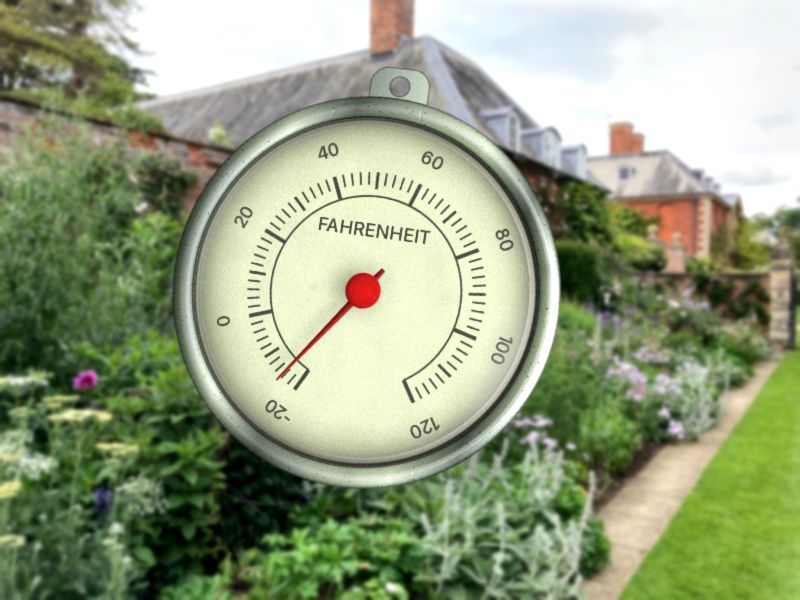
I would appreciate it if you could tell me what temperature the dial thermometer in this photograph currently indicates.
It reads -16 °F
